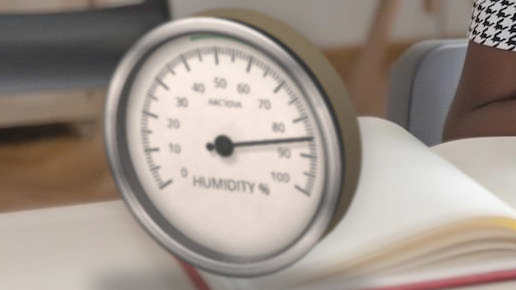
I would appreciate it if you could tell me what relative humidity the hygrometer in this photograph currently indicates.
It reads 85 %
